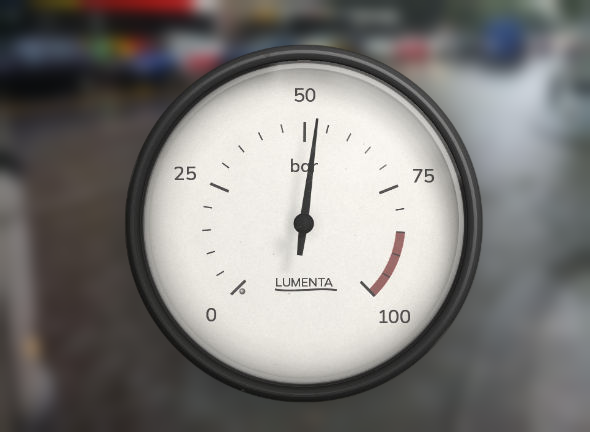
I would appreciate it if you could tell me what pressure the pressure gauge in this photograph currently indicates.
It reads 52.5 bar
